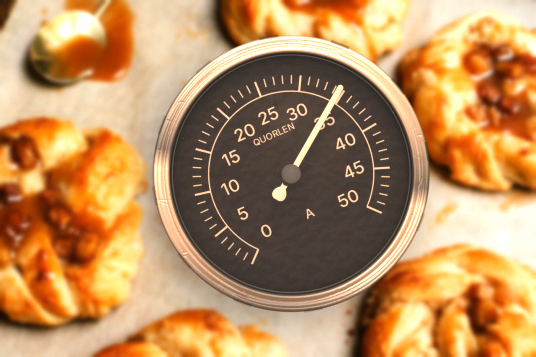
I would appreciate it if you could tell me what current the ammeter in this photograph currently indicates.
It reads 34.5 A
